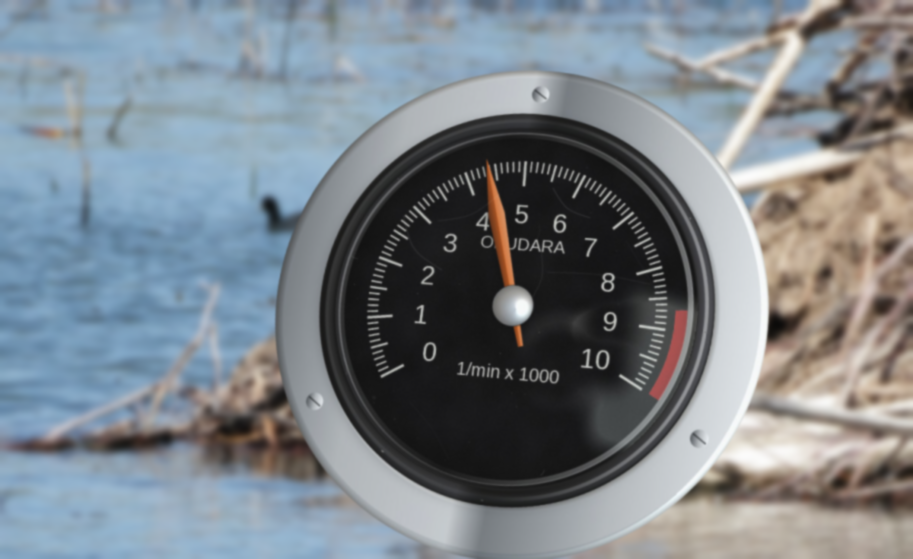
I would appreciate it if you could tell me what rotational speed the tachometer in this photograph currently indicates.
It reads 4400 rpm
